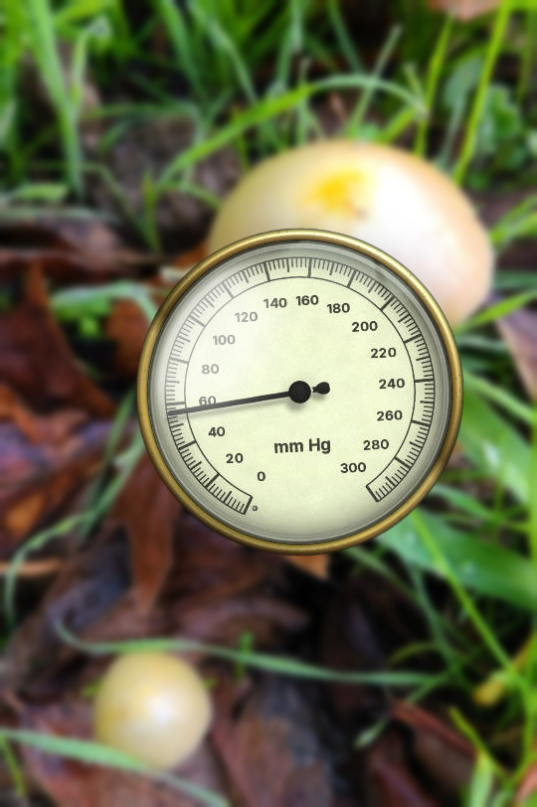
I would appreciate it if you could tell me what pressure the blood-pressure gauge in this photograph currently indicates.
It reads 56 mmHg
